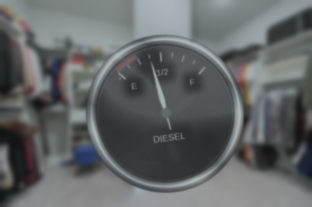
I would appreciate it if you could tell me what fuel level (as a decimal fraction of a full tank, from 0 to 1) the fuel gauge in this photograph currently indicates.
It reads 0.375
